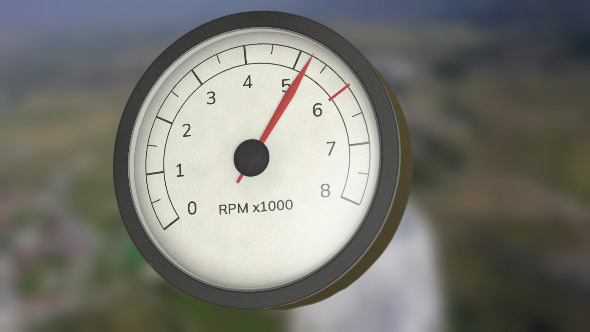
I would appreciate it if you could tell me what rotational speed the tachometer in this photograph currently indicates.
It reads 5250 rpm
